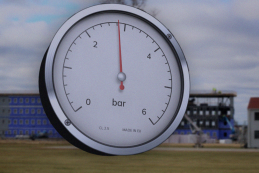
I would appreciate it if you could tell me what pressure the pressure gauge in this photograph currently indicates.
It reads 2.8 bar
